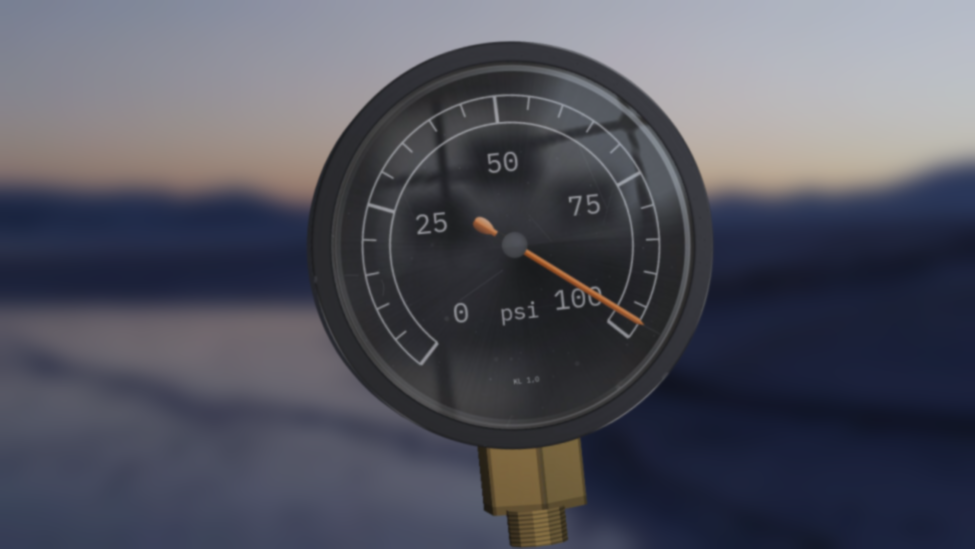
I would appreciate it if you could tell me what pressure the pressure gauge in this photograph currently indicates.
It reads 97.5 psi
